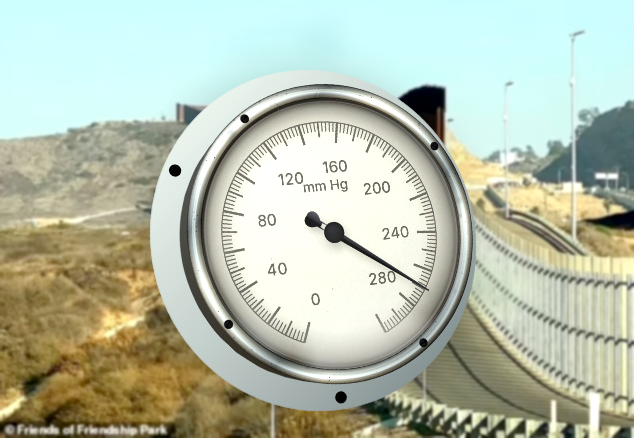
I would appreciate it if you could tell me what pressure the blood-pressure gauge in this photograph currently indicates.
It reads 270 mmHg
